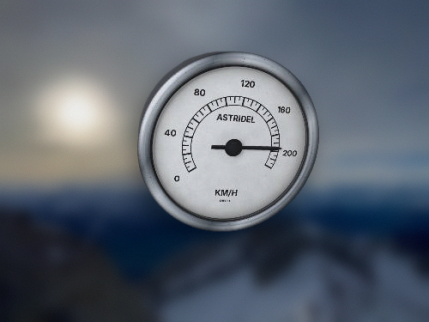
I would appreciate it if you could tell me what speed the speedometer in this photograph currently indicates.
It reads 195 km/h
